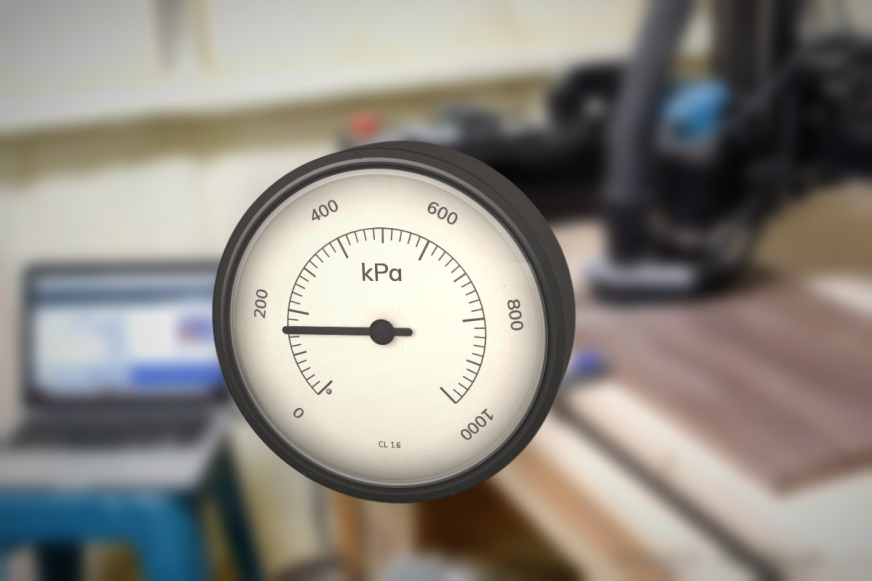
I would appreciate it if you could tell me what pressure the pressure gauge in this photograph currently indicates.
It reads 160 kPa
